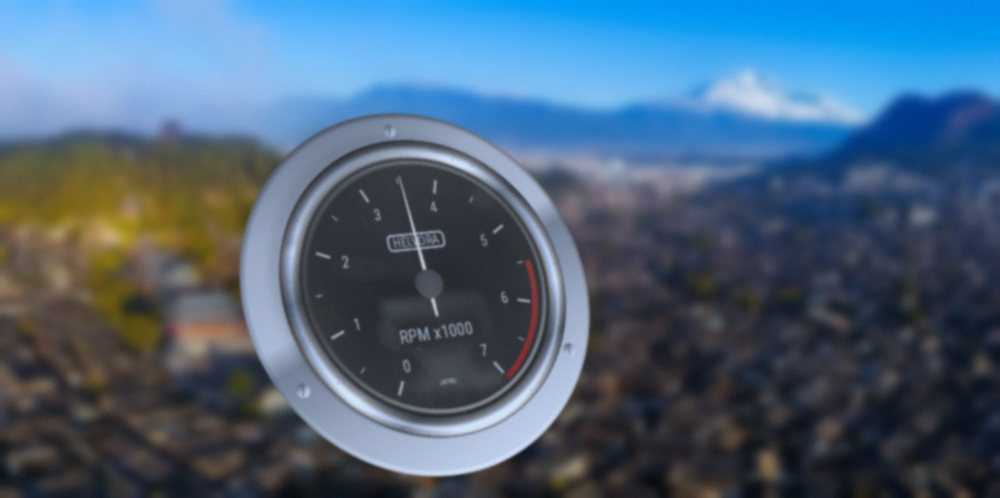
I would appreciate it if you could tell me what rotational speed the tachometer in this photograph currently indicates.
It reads 3500 rpm
